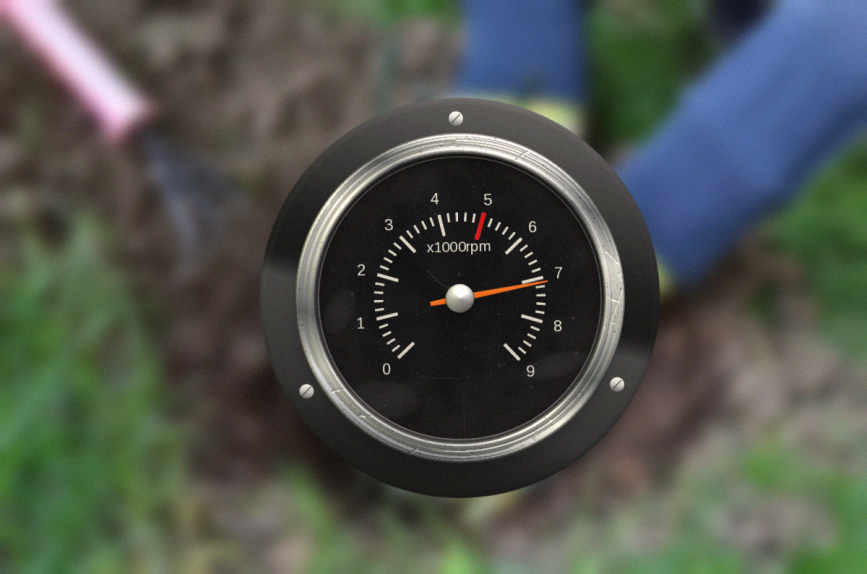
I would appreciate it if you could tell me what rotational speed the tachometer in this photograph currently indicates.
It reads 7100 rpm
